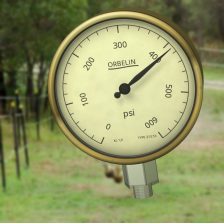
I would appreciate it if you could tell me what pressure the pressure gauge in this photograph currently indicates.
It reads 410 psi
